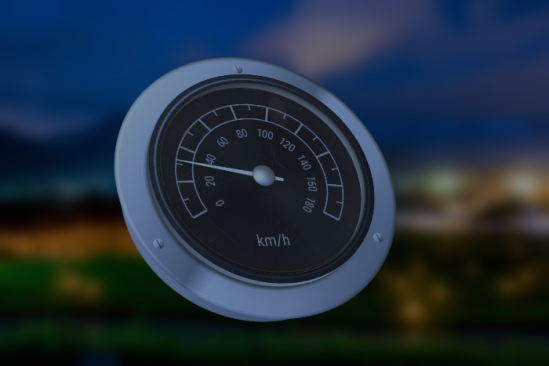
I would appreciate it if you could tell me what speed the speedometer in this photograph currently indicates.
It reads 30 km/h
